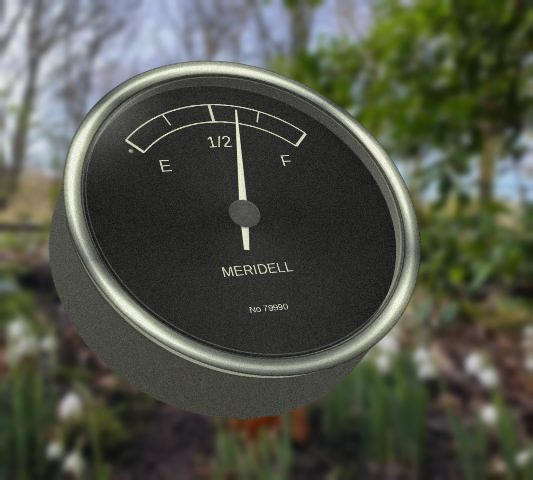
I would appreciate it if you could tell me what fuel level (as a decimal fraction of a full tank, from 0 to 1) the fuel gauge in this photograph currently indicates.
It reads 0.625
